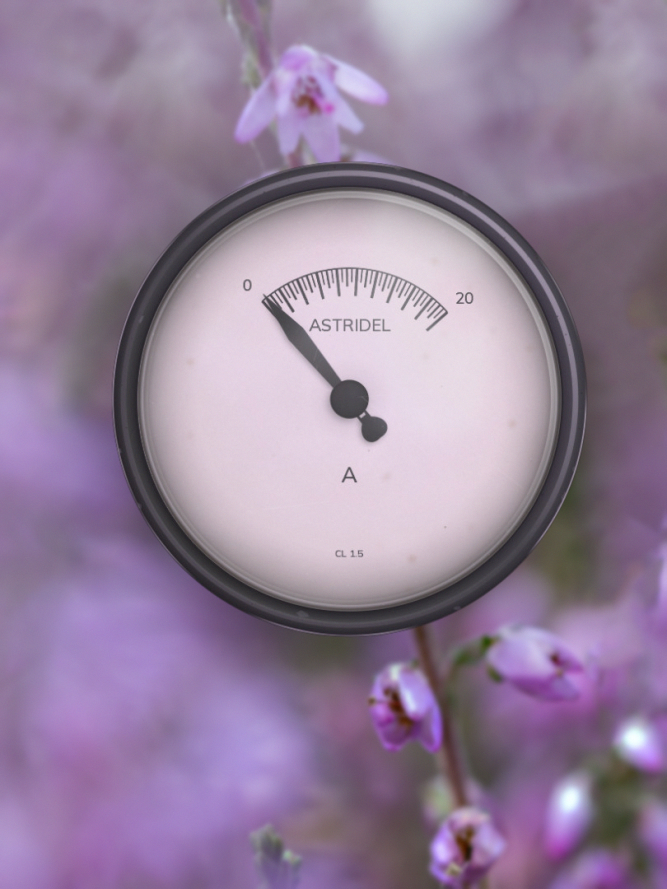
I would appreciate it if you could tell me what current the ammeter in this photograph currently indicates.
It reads 0.5 A
